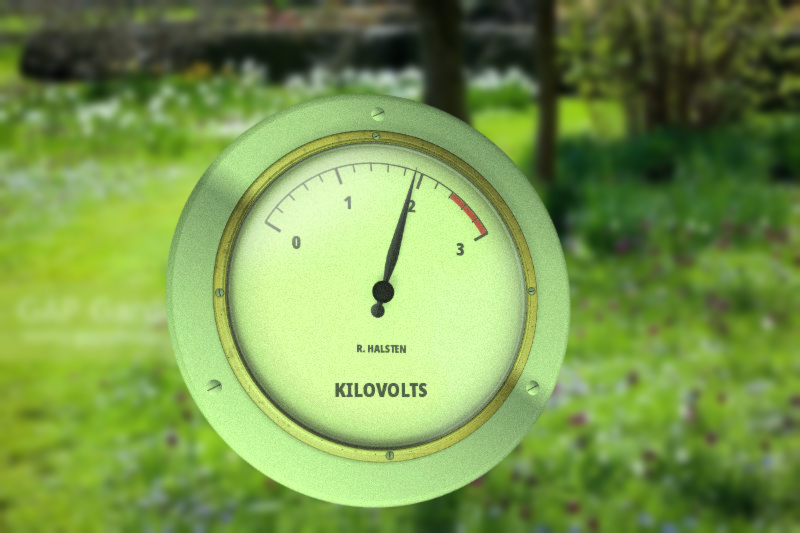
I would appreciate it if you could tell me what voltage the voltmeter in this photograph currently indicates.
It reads 1.9 kV
